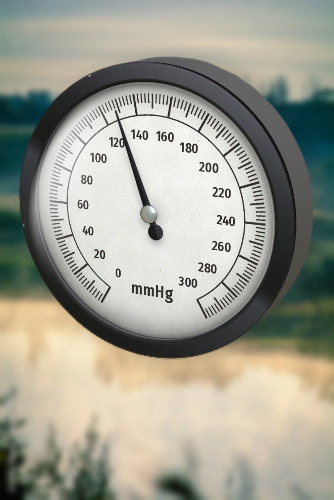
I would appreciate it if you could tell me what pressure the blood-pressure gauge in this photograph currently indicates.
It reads 130 mmHg
